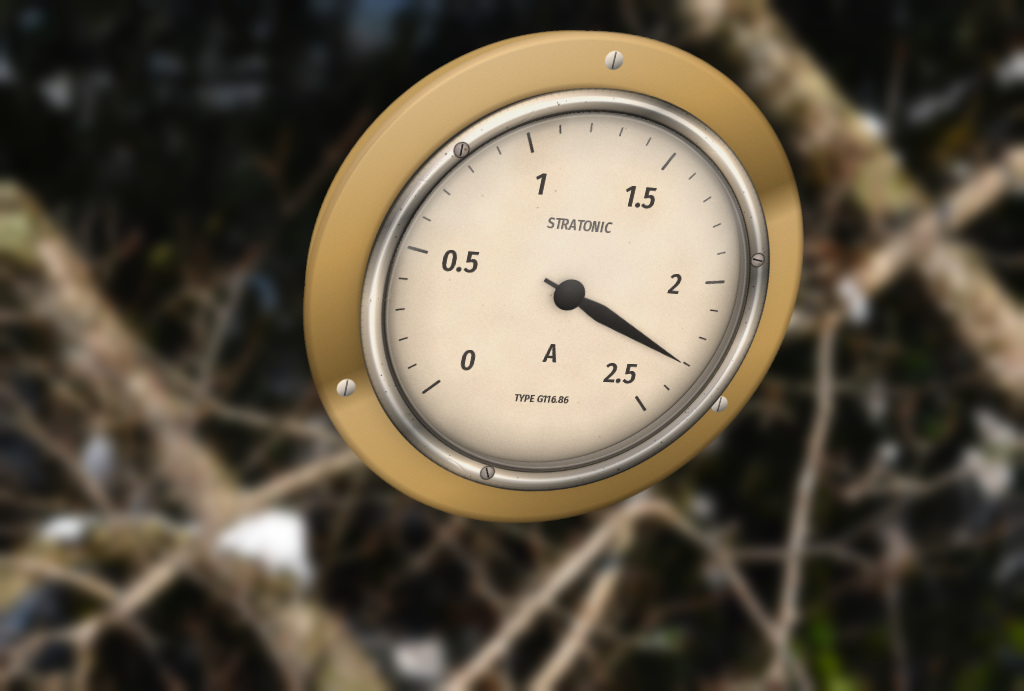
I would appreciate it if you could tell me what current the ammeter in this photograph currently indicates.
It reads 2.3 A
